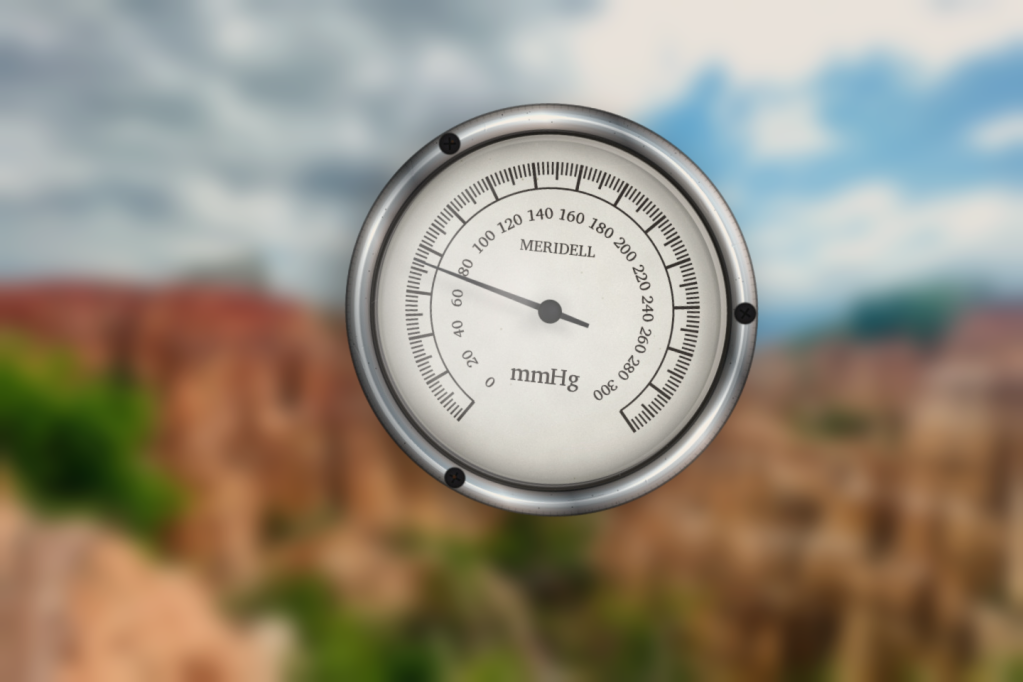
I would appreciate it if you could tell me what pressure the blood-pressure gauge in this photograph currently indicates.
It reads 74 mmHg
